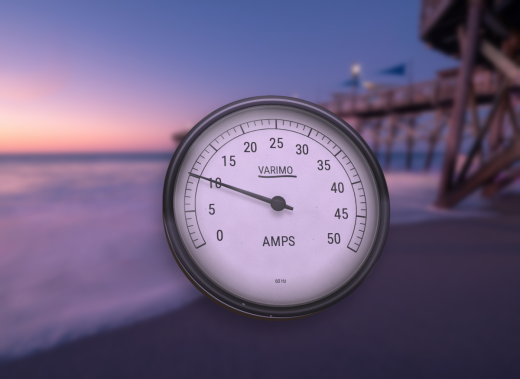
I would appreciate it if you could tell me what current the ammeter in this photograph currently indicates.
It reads 10 A
